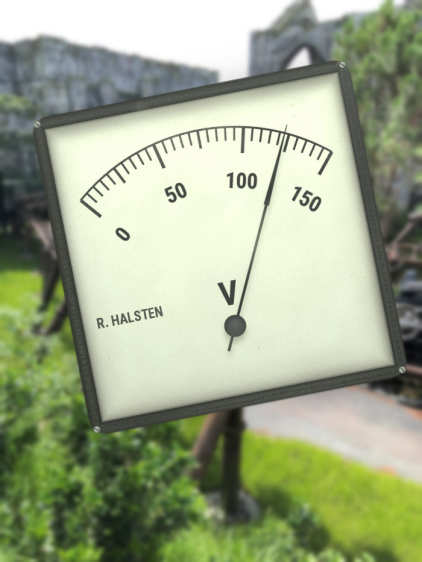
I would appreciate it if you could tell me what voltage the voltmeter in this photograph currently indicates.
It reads 122.5 V
